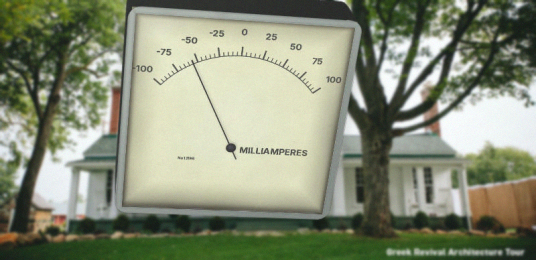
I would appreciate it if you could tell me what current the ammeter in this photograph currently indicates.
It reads -55 mA
